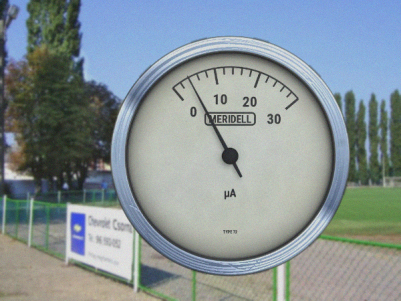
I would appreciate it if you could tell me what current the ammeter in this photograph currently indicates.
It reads 4 µA
